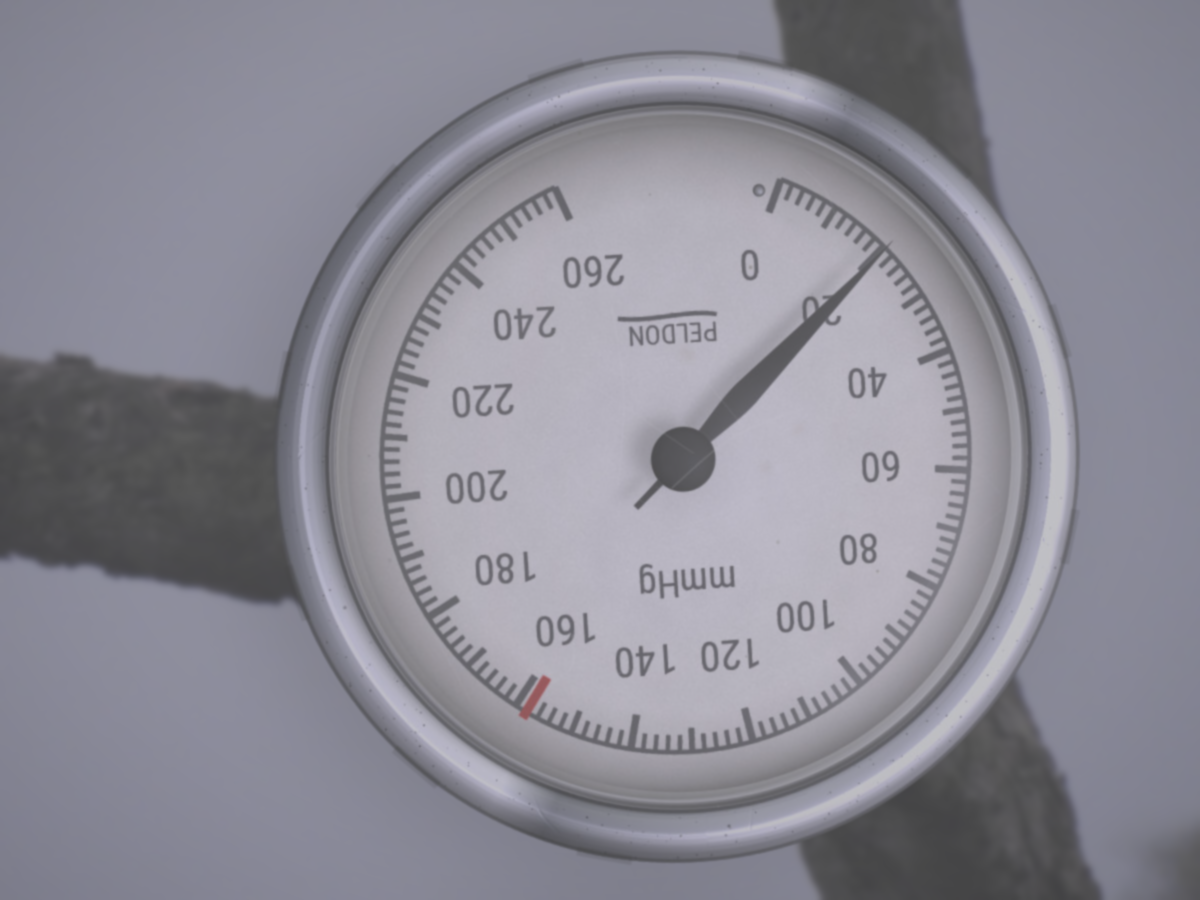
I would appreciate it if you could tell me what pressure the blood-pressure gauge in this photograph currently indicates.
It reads 20 mmHg
